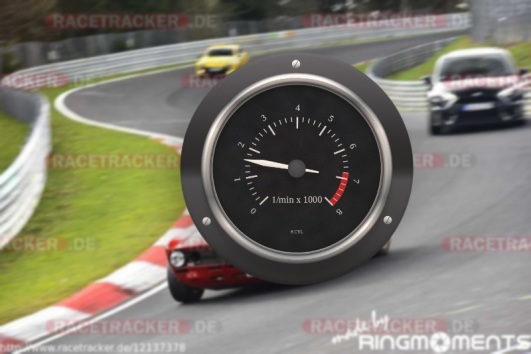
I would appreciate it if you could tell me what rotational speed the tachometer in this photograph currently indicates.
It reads 1600 rpm
